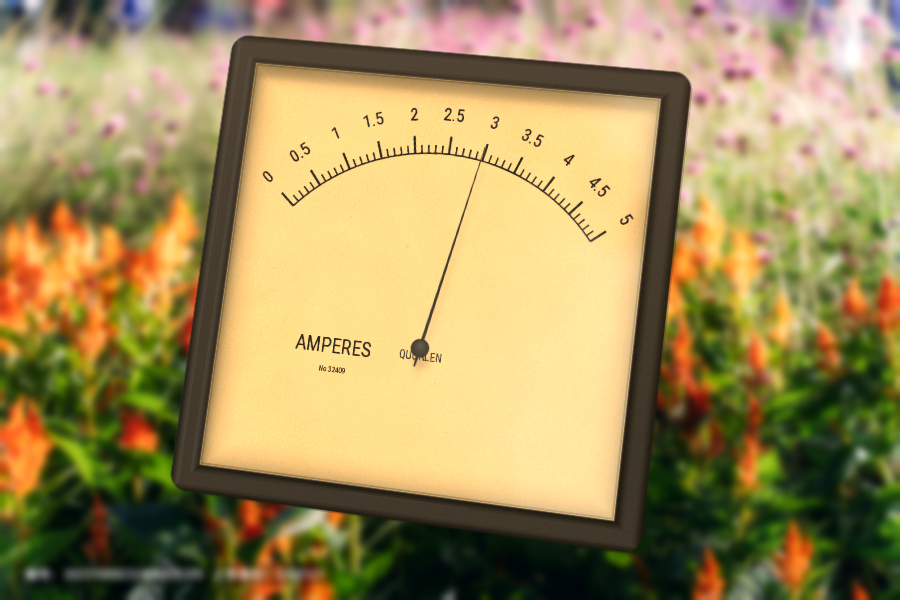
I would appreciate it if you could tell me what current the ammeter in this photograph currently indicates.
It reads 3 A
